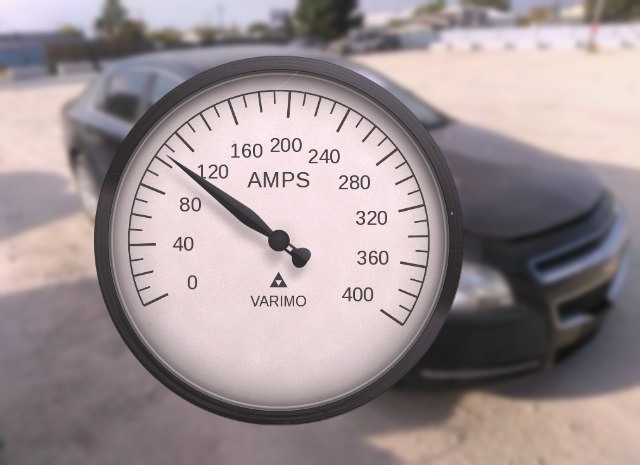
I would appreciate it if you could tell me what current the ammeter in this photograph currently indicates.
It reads 105 A
